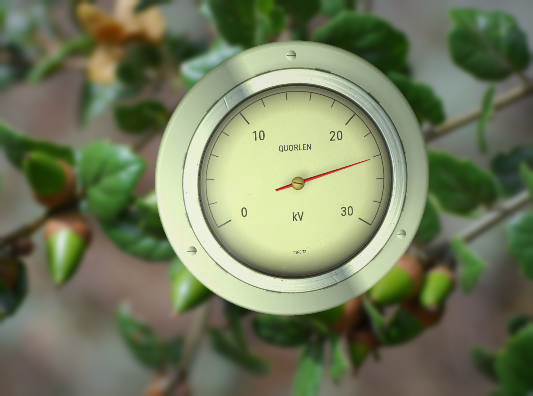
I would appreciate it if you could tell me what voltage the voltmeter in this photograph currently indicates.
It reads 24 kV
